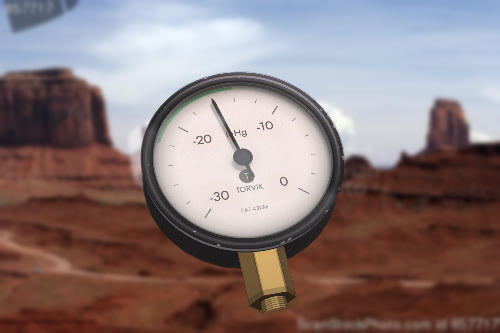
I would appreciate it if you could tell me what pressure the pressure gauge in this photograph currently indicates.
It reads -16 inHg
